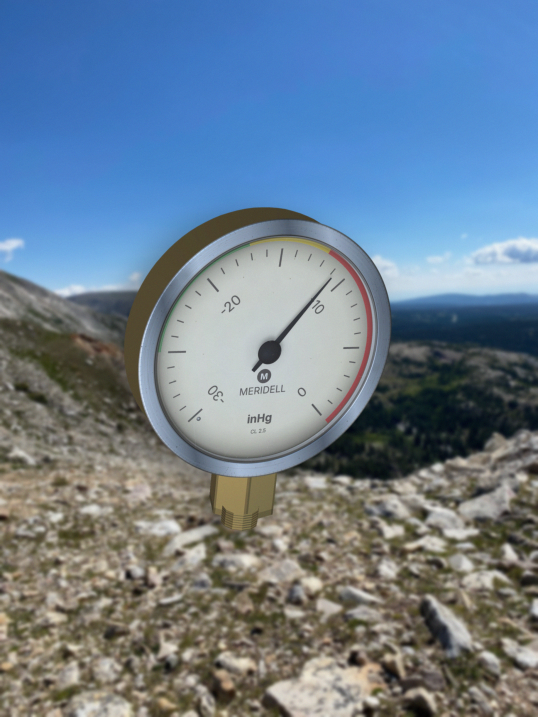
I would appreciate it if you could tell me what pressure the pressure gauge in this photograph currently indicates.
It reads -11 inHg
